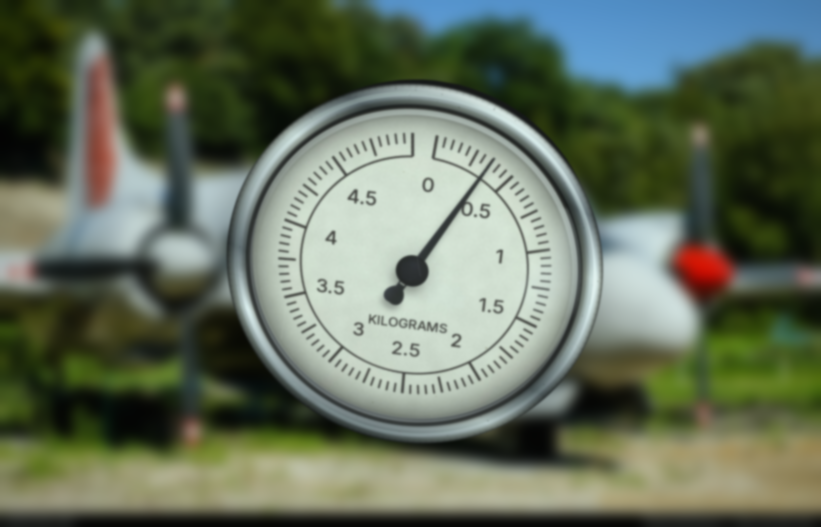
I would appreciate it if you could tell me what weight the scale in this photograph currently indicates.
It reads 0.35 kg
